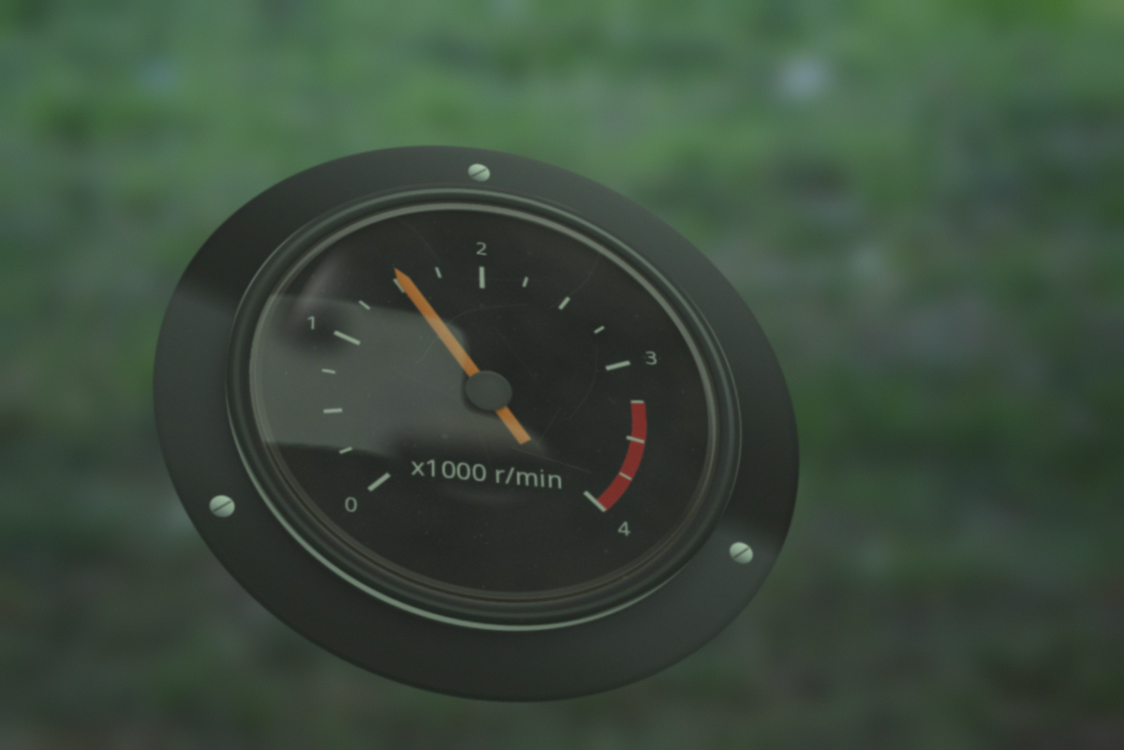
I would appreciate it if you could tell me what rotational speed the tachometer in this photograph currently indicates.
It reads 1500 rpm
